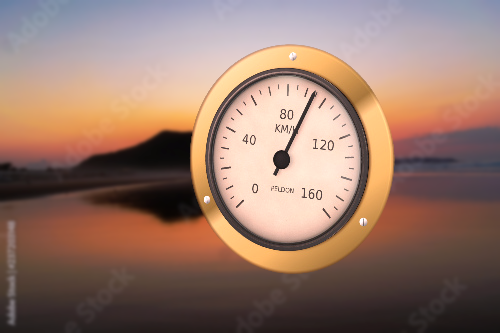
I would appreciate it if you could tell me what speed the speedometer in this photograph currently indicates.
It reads 95 km/h
